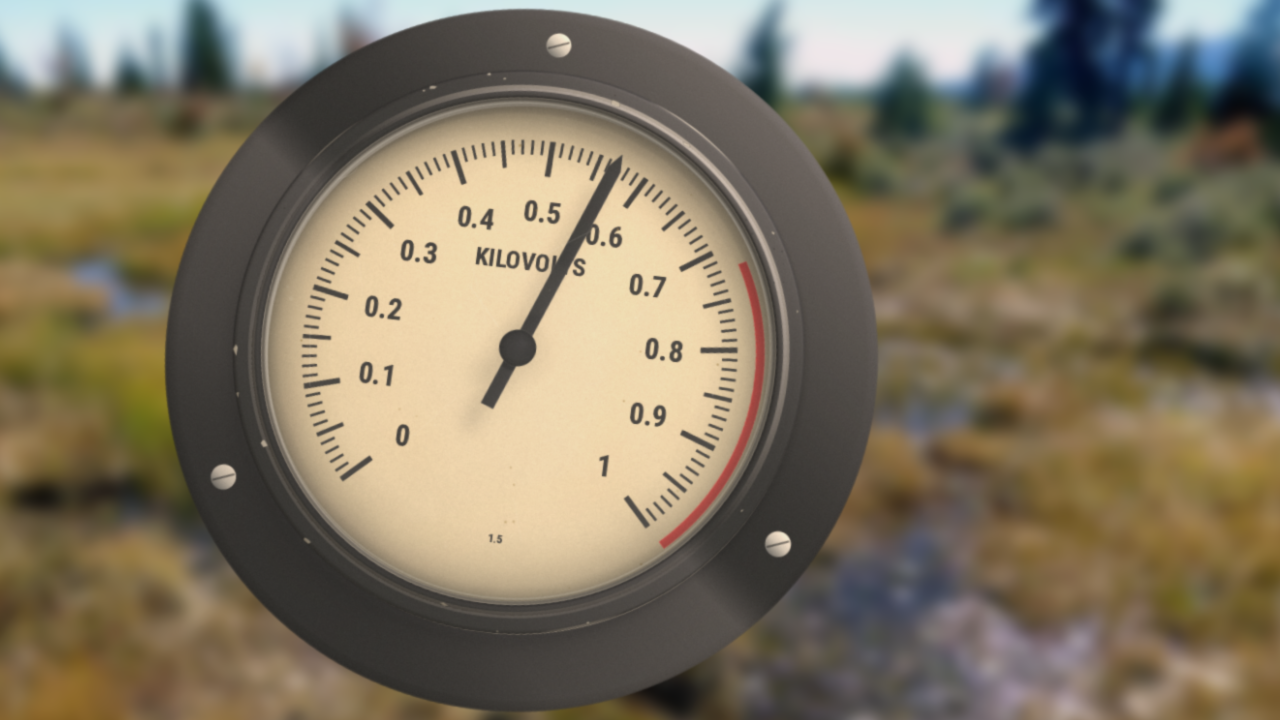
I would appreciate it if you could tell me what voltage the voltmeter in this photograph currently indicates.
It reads 0.57 kV
